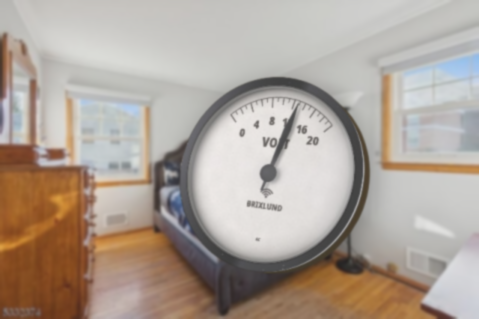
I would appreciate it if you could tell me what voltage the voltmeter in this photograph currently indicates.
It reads 13 V
